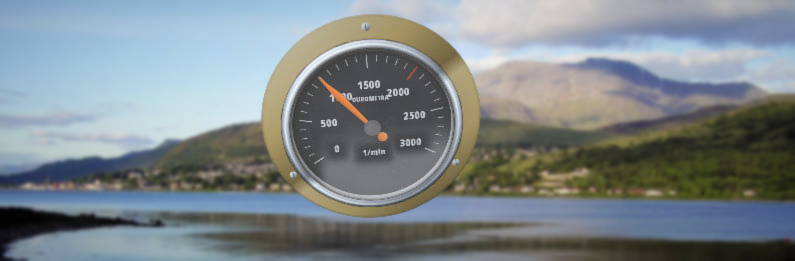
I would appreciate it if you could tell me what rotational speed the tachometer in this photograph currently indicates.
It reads 1000 rpm
